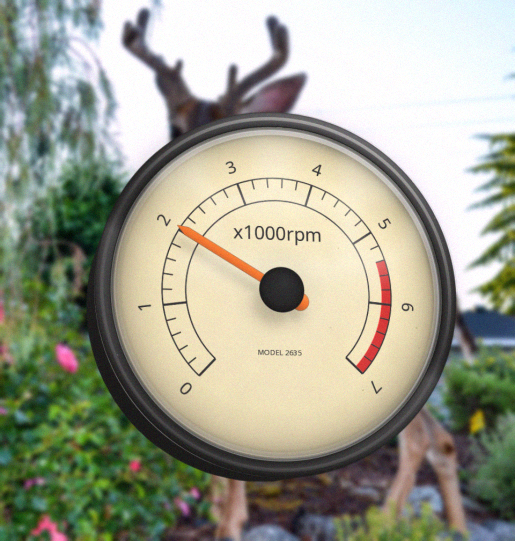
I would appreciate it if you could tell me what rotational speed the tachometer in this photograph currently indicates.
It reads 2000 rpm
